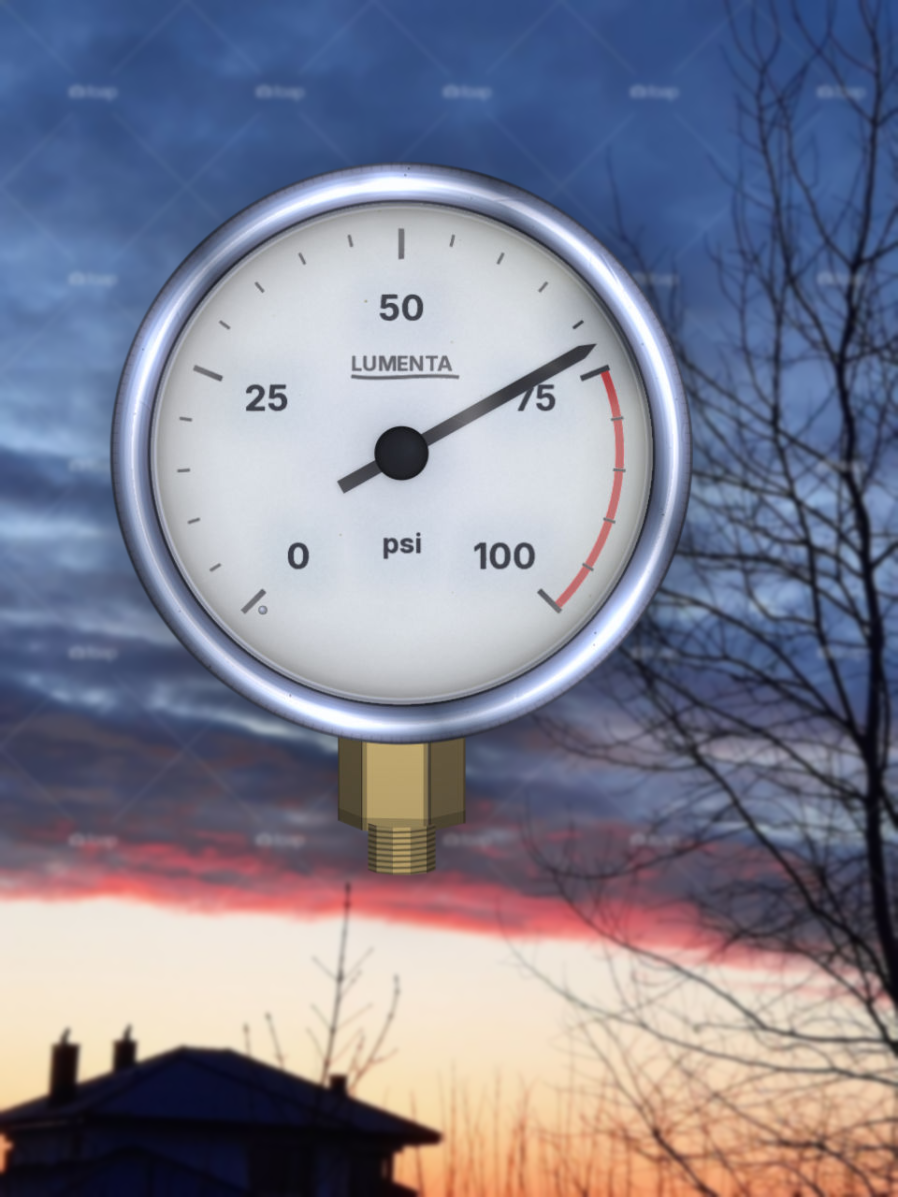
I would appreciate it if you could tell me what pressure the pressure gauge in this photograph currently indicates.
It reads 72.5 psi
